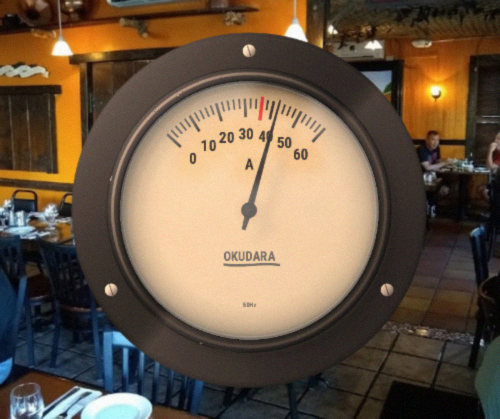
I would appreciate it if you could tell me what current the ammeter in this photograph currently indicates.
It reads 42 A
